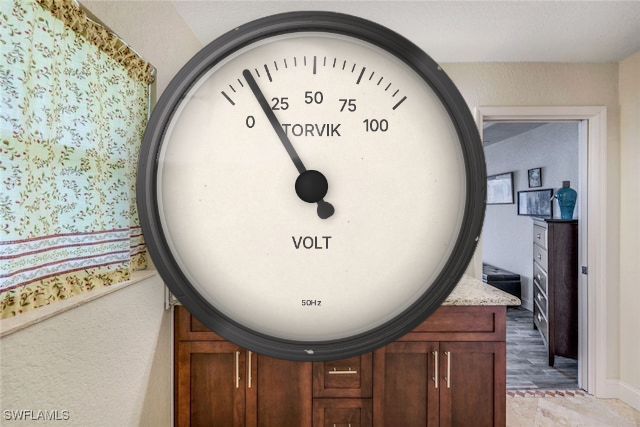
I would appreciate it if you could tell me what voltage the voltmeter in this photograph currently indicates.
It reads 15 V
